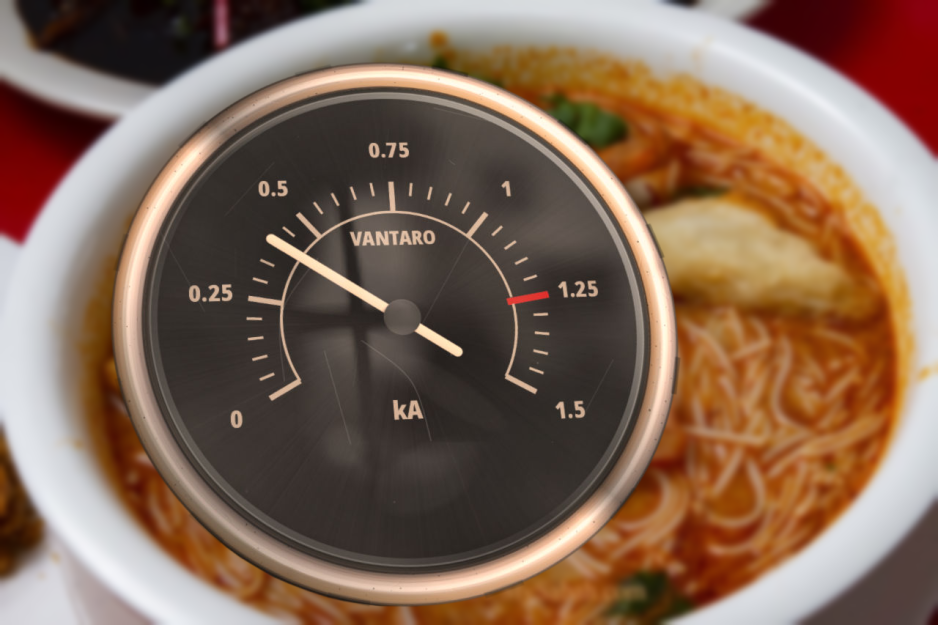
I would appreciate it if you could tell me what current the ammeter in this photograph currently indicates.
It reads 0.4 kA
